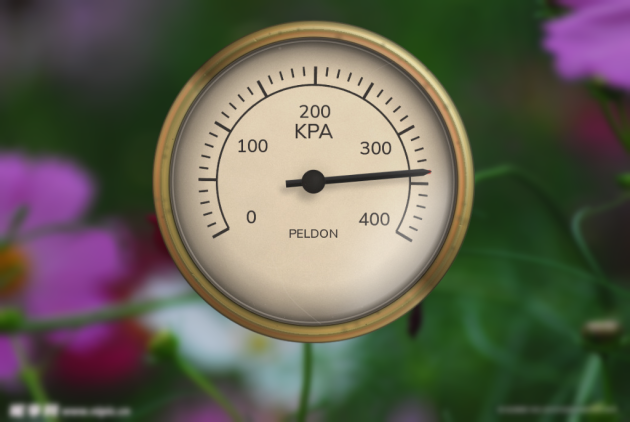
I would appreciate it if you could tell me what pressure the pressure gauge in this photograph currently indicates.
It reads 340 kPa
